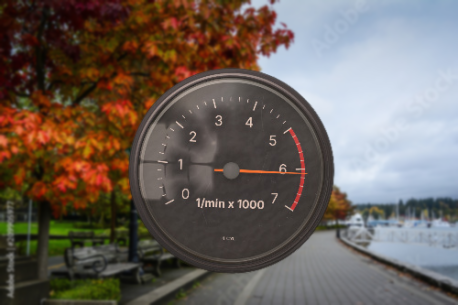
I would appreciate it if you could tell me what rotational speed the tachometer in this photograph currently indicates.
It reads 6100 rpm
